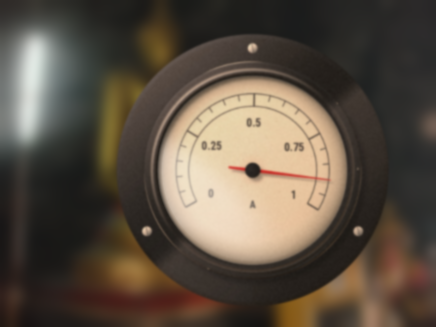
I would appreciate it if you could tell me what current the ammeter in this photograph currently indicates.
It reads 0.9 A
